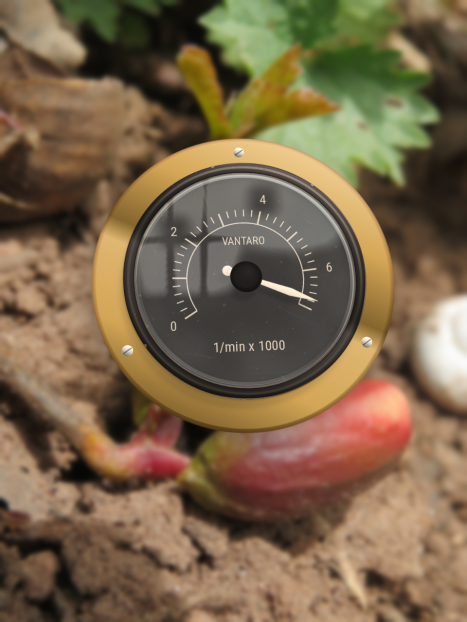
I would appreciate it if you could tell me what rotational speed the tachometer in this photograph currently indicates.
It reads 6800 rpm
